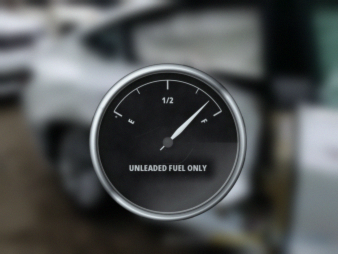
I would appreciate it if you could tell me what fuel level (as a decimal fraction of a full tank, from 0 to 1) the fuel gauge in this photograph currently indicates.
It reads 0.875
